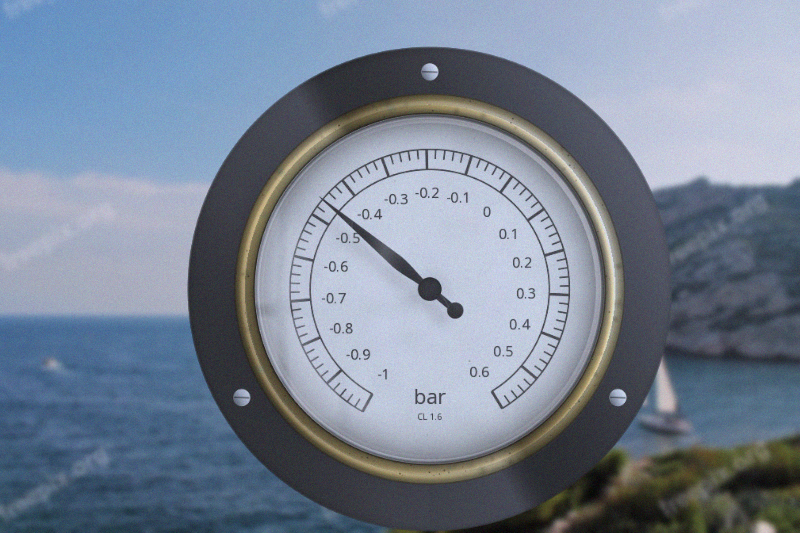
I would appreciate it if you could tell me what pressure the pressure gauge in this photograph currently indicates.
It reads -0.46 bar
